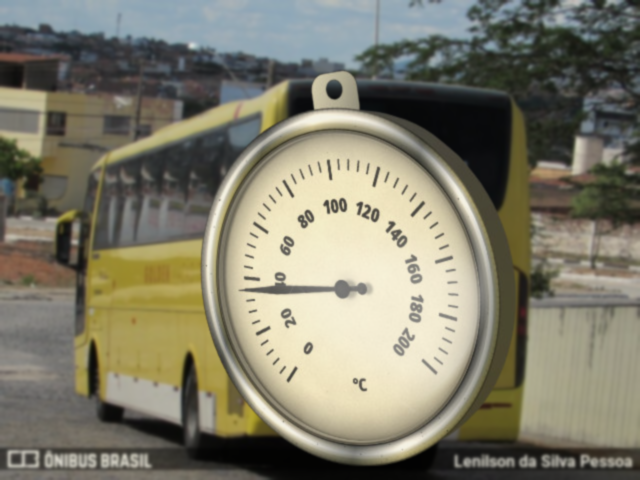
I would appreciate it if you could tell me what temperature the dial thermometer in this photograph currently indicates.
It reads 36 °C
